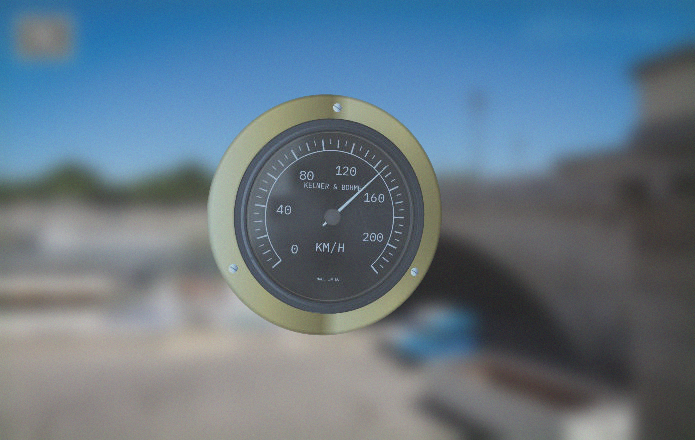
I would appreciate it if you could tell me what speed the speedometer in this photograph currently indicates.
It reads 145 km/h
